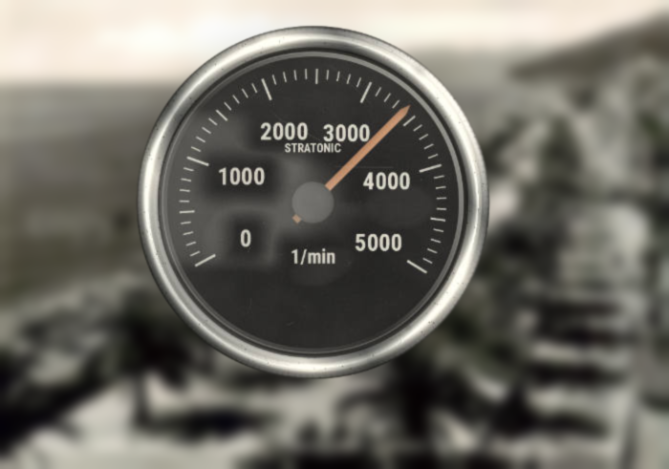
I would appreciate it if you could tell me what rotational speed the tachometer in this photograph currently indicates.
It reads 3400 rpm
